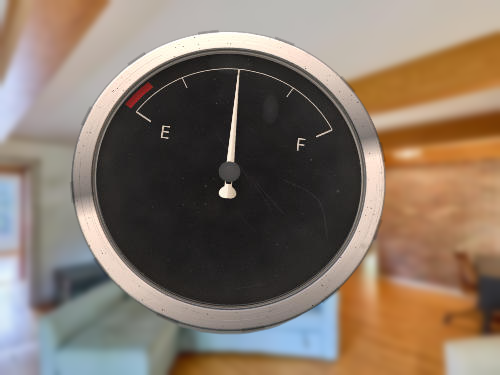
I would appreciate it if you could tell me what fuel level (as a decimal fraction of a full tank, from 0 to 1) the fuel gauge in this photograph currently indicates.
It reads 0.5
